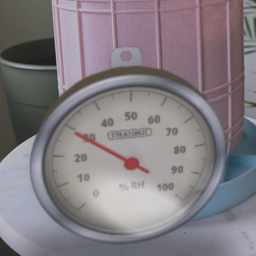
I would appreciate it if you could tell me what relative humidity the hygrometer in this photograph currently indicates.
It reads 30 %
